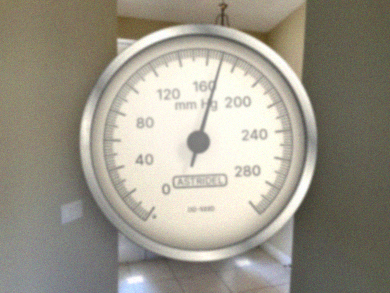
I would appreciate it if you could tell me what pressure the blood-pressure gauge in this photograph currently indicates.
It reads 170 mmHg
